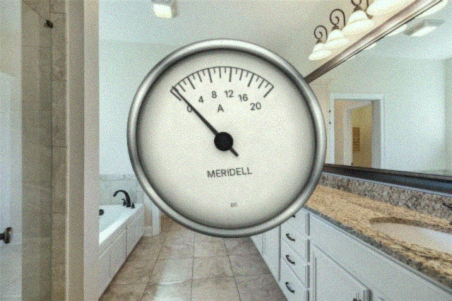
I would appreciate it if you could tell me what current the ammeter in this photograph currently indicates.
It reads 1 A
